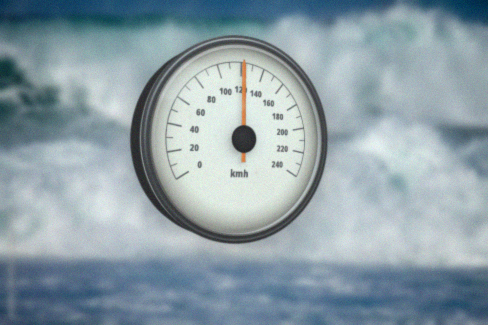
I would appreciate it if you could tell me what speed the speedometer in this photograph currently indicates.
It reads 120 km/h
